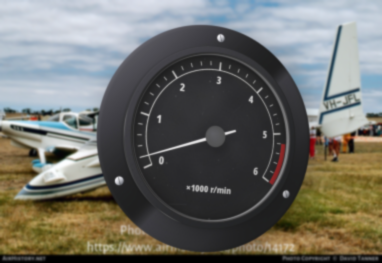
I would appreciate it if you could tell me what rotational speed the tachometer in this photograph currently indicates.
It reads 200 rpm
